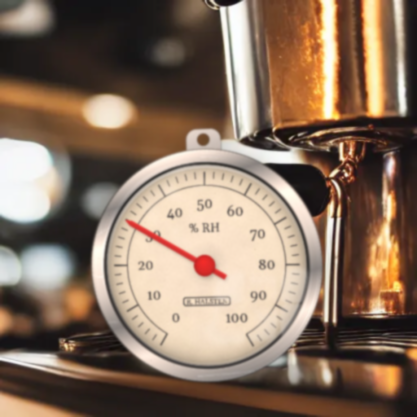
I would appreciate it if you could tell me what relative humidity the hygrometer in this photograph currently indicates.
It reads 30 %
